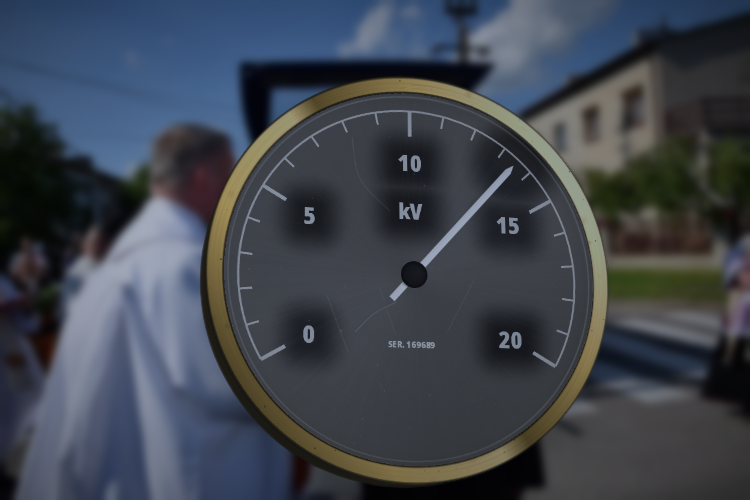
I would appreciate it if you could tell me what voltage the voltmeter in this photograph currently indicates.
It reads 13.5 kV
